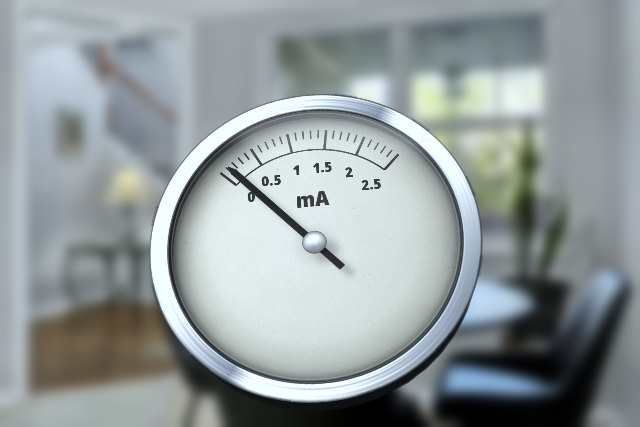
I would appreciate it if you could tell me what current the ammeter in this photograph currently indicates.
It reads 0.1 mA
